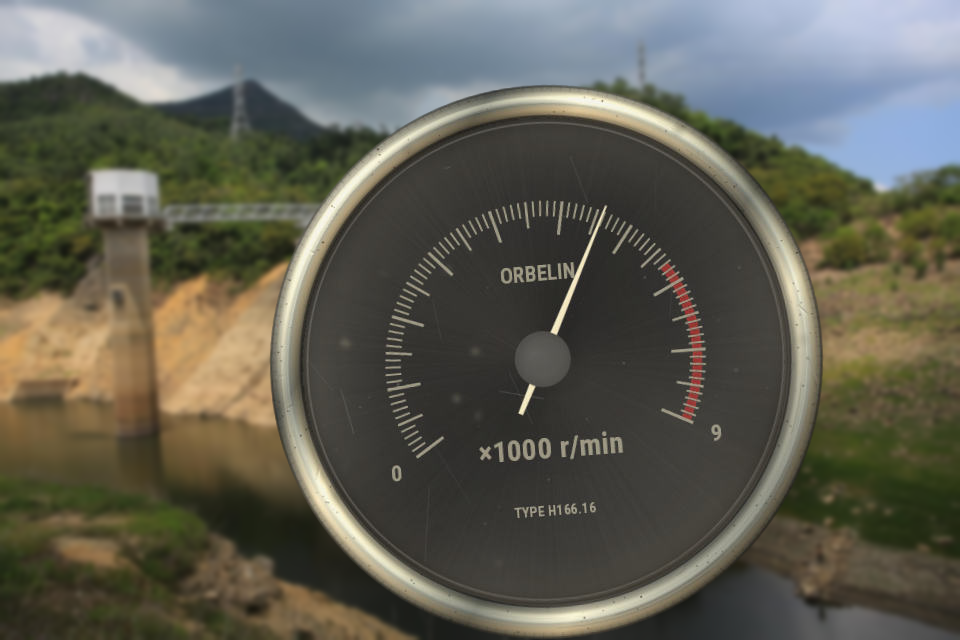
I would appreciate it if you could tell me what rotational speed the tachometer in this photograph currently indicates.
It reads 5600 rpm
